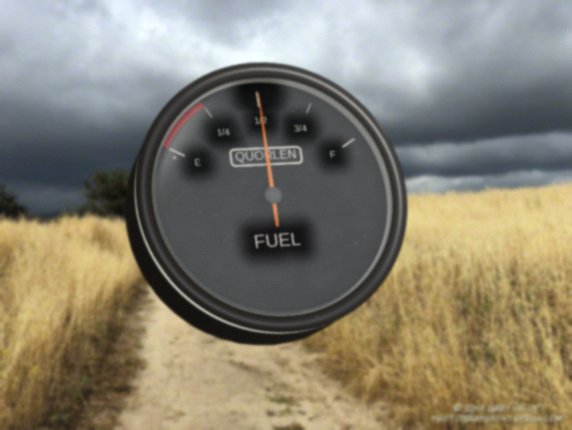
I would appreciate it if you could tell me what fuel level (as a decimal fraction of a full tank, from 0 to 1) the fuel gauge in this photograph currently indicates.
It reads 0.5
